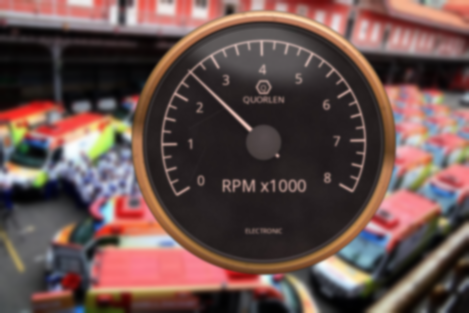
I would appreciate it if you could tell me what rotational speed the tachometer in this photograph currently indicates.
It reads 2500 rpm
